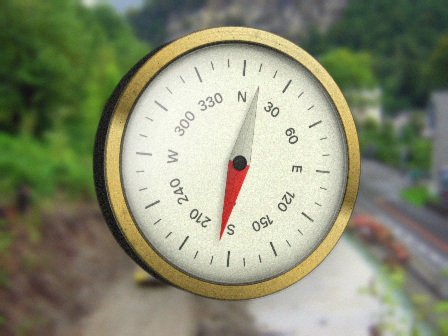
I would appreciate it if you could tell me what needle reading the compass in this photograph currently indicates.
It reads 190 °
